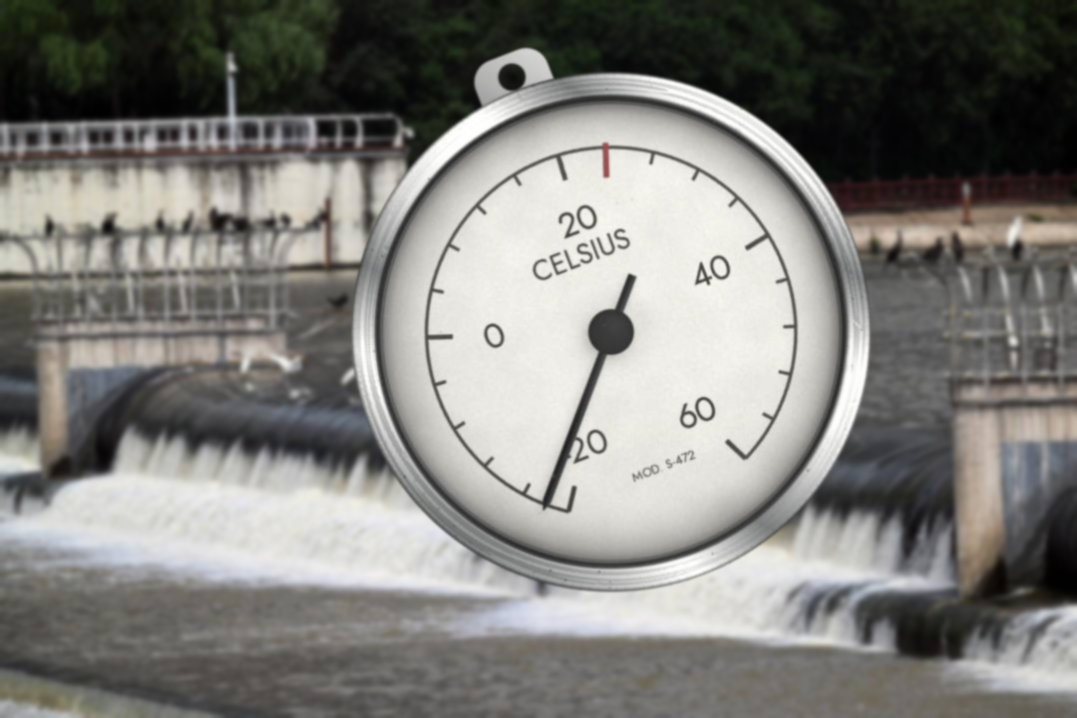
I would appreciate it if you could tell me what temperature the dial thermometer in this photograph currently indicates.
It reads -18 °C
